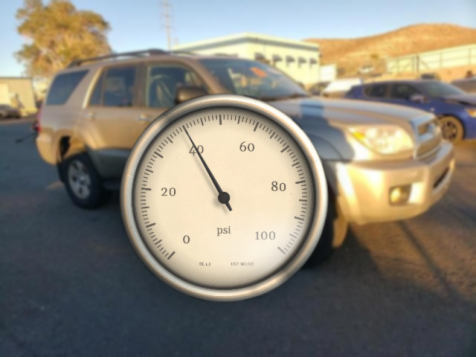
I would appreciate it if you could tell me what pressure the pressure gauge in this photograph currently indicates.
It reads 40 psi
